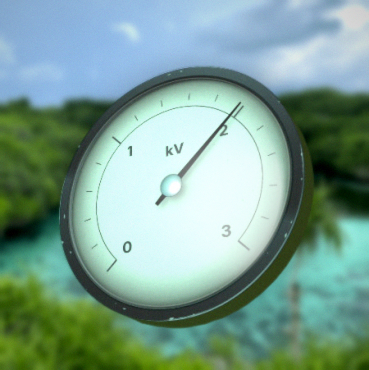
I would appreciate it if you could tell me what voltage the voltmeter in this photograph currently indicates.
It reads 2 kV
